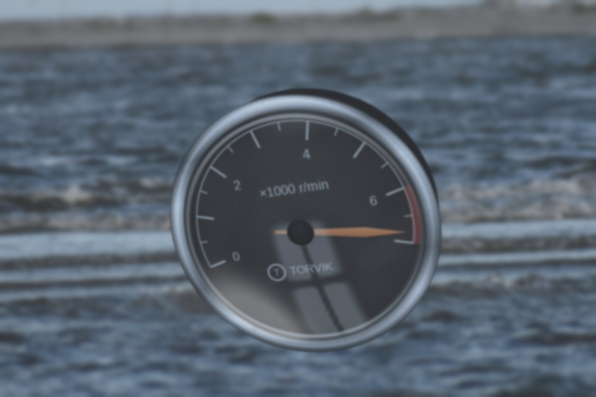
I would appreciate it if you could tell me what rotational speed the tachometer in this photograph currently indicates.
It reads 6750 rpm
